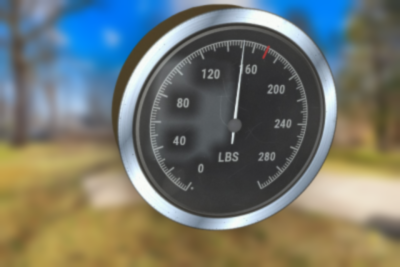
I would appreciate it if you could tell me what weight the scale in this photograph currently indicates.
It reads 150 lb
